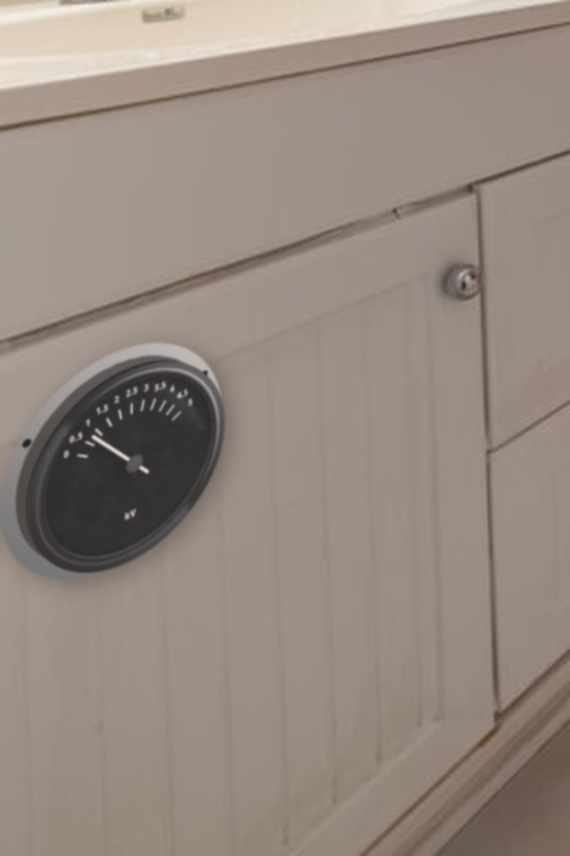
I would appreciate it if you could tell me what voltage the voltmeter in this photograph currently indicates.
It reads 0.75 kV
